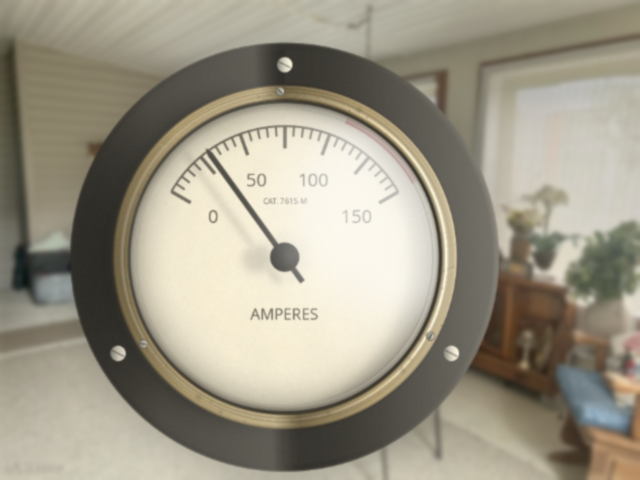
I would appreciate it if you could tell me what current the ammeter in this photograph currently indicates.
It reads 30 A
